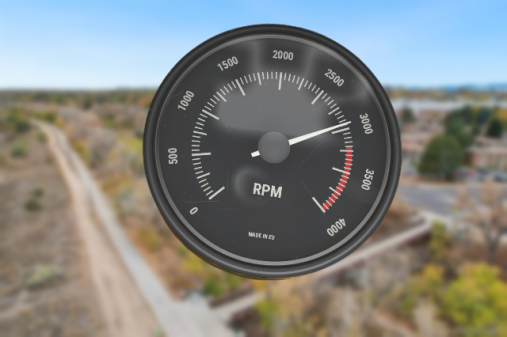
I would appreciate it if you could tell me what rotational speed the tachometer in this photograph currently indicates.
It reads 2950 rpm
